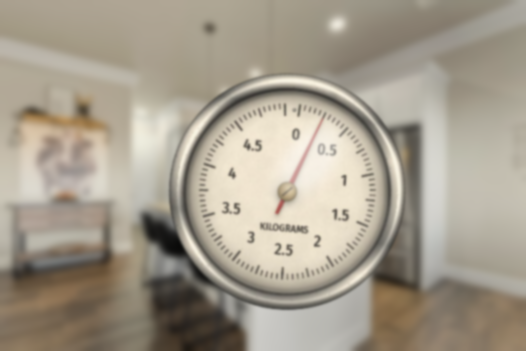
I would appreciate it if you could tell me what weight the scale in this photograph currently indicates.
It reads 0.25 kg
